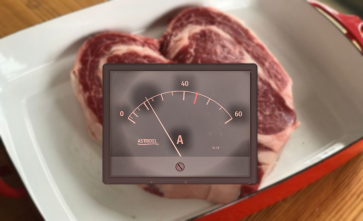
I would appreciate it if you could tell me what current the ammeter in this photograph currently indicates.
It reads 22.5 A
